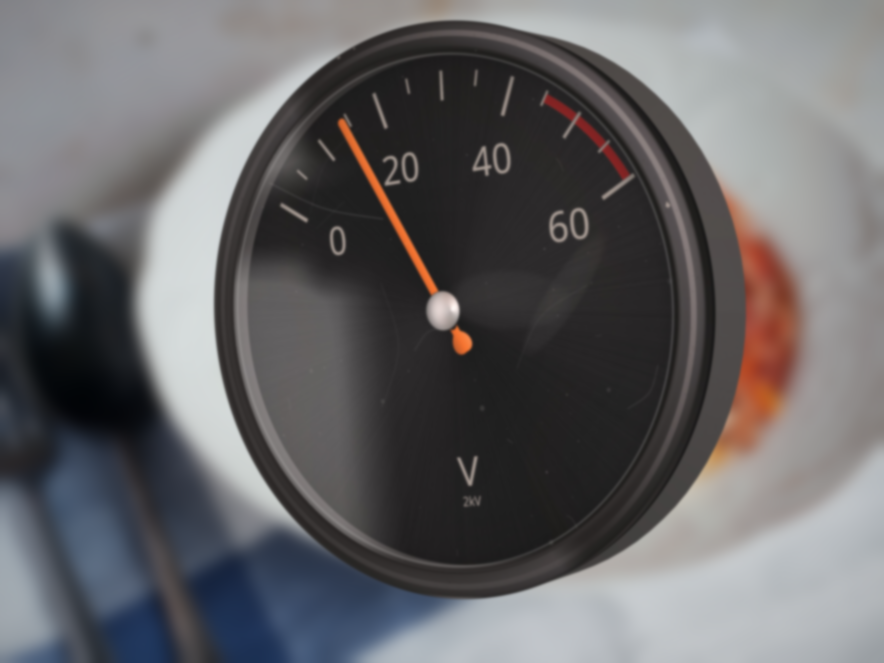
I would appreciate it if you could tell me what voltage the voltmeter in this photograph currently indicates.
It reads 15 V
